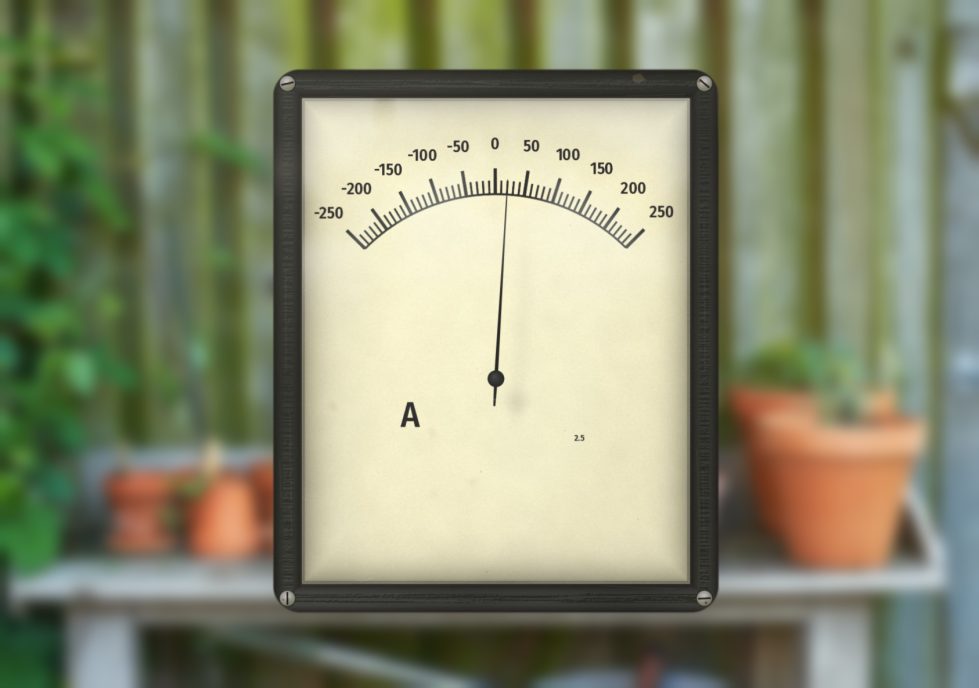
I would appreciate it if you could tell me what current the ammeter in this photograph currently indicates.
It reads 20 A
